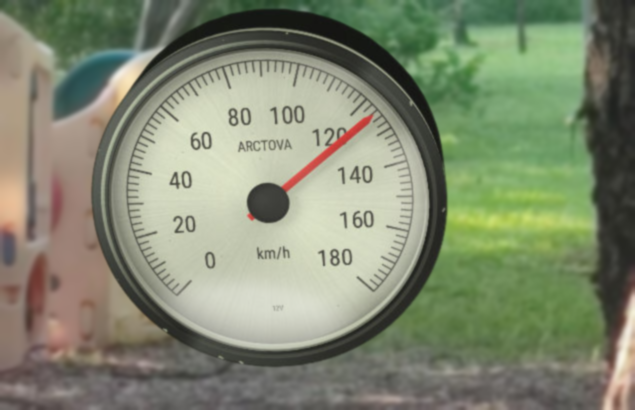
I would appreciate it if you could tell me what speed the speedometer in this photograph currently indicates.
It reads 124 km/h
